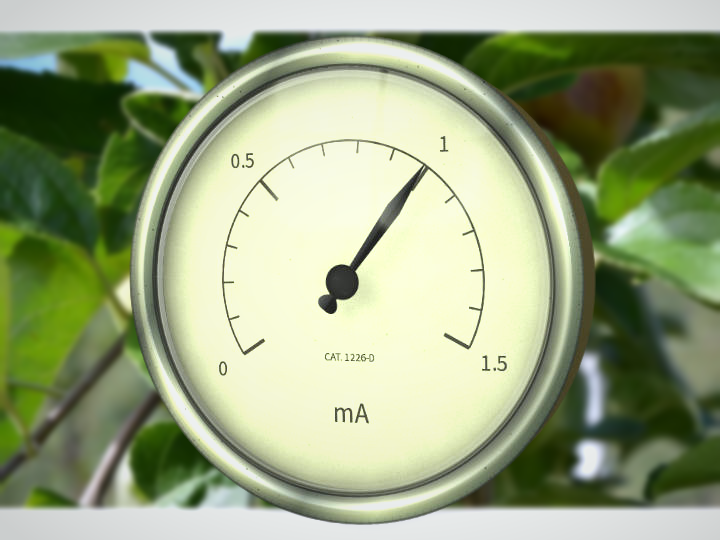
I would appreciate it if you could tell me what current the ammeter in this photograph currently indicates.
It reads 1 mA
